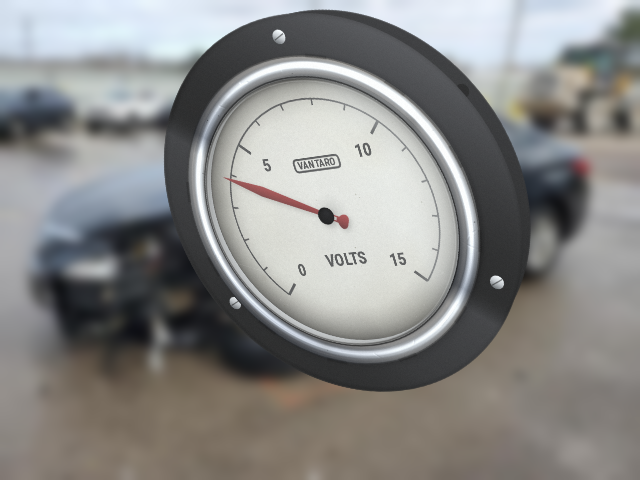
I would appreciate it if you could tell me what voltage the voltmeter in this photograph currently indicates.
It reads 4 V
